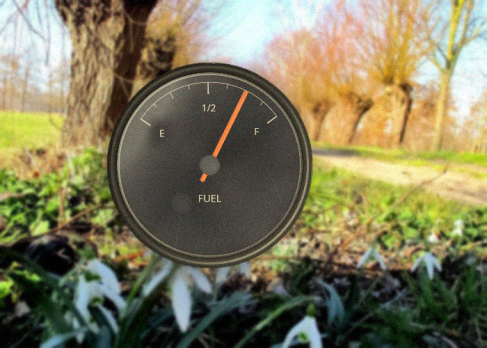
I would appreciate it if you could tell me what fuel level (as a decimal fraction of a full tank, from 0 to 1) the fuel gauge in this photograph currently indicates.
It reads 0.75
